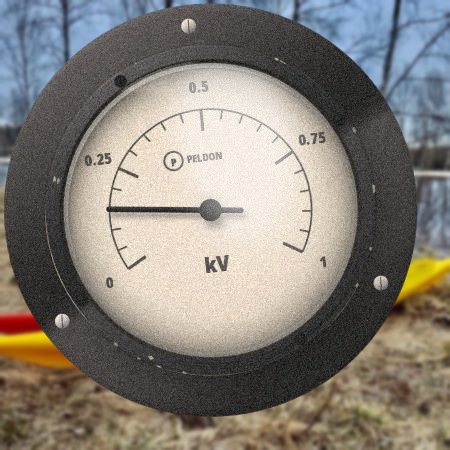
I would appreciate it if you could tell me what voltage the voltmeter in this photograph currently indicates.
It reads 0.15 kV
